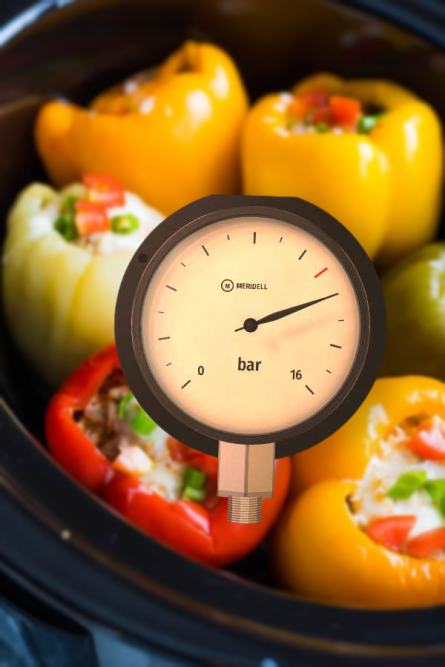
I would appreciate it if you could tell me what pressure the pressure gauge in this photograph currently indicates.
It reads 12 bar
